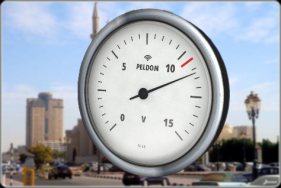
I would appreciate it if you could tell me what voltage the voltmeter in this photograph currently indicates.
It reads 11.25 V
